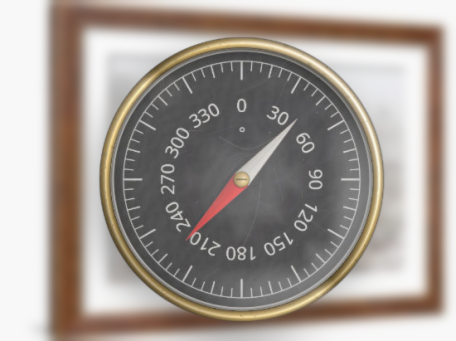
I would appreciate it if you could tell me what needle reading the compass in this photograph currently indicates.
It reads 222.5 °
